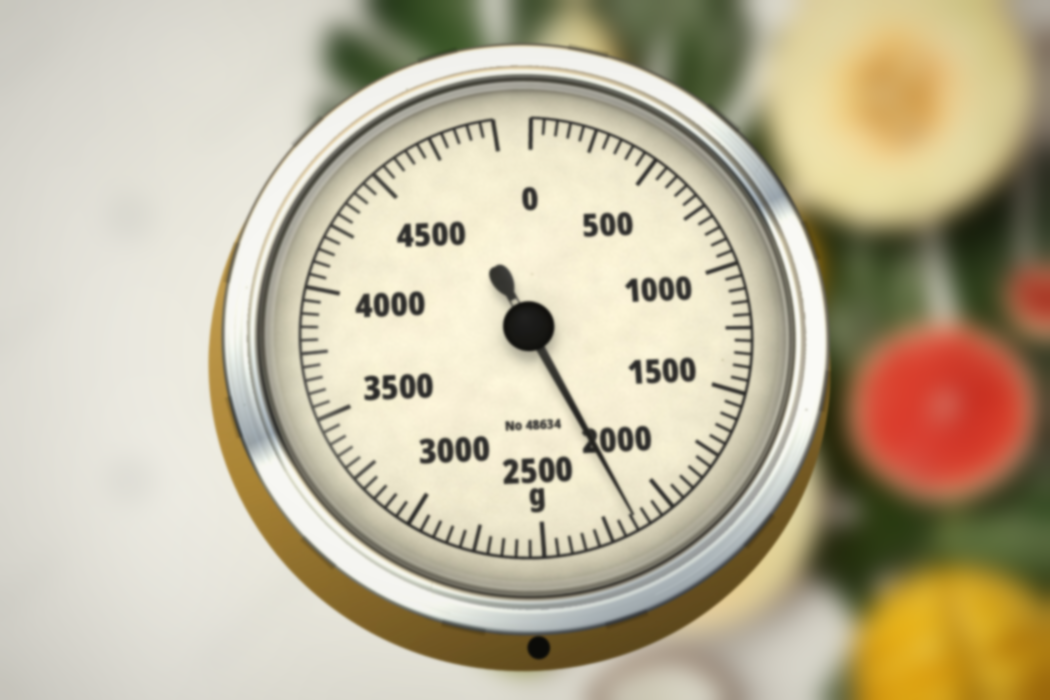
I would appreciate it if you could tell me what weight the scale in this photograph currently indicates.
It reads 2150 g
